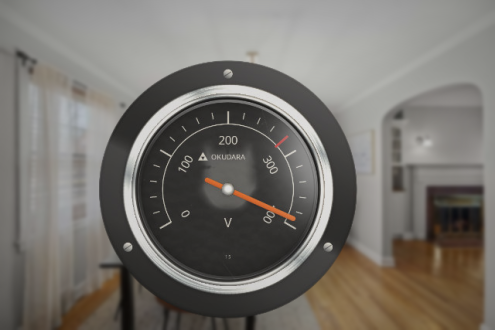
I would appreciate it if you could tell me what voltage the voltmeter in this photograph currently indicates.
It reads 390 V
